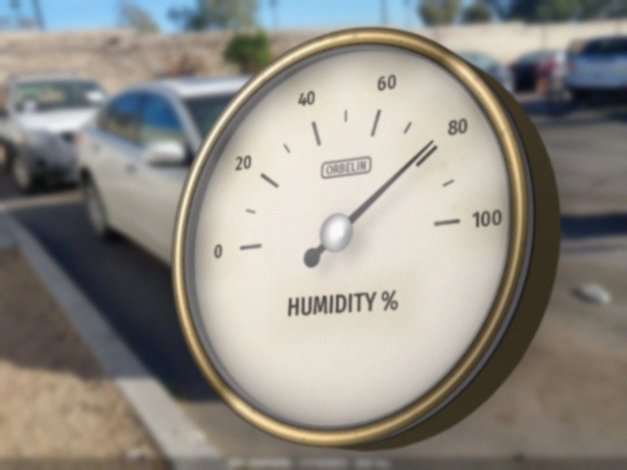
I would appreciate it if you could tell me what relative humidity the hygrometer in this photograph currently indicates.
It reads 80 %
